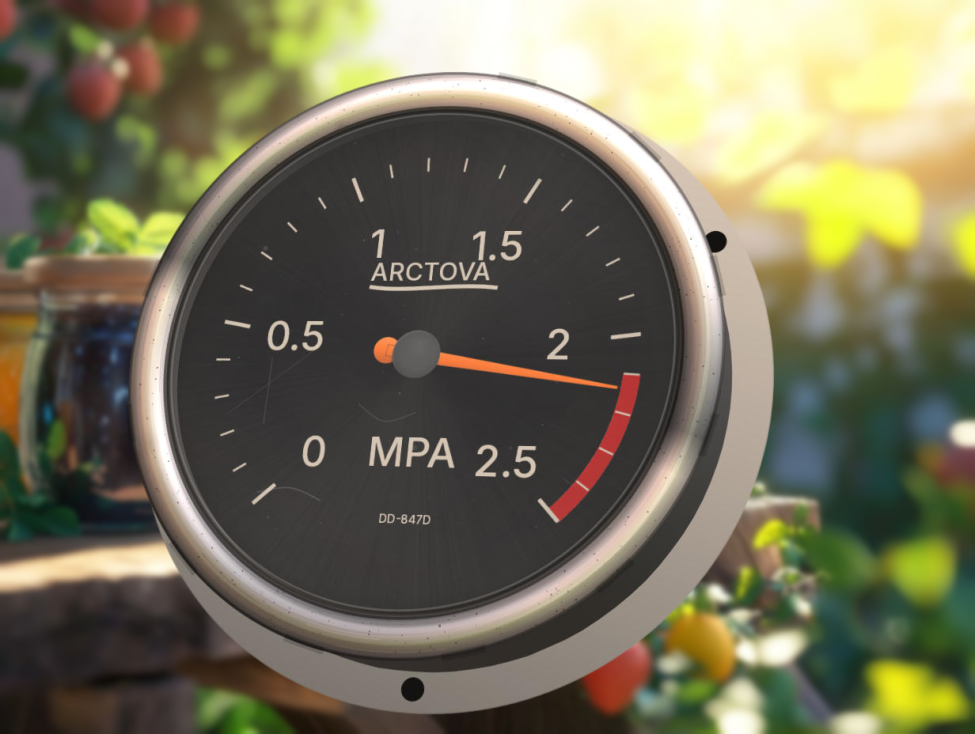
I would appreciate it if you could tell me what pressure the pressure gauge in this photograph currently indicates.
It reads 2.15 MPa
